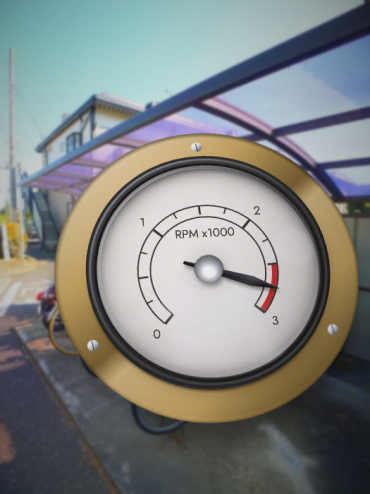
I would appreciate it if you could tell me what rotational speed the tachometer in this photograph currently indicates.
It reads 2750 rpm
